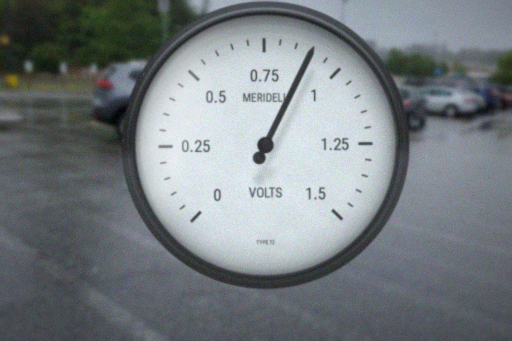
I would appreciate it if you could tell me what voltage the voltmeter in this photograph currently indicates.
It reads 0.9 V
